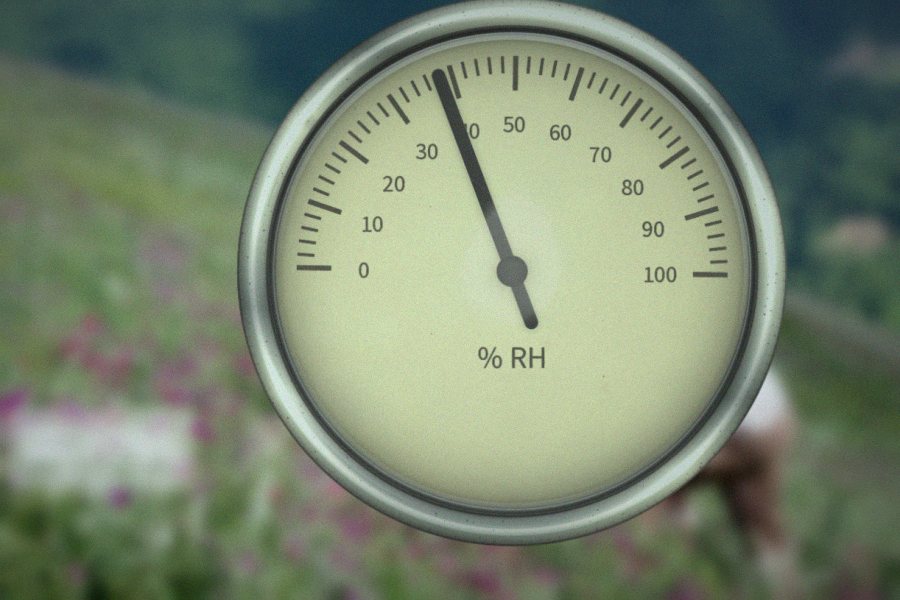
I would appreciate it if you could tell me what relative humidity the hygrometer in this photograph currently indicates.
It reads 38 %
